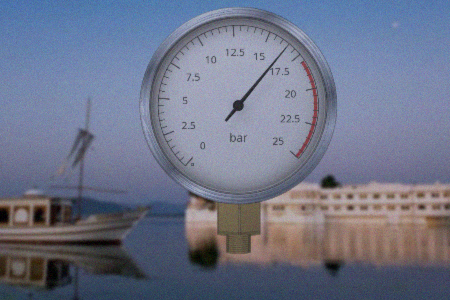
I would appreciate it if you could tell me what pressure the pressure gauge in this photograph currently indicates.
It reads 16.5 bar
